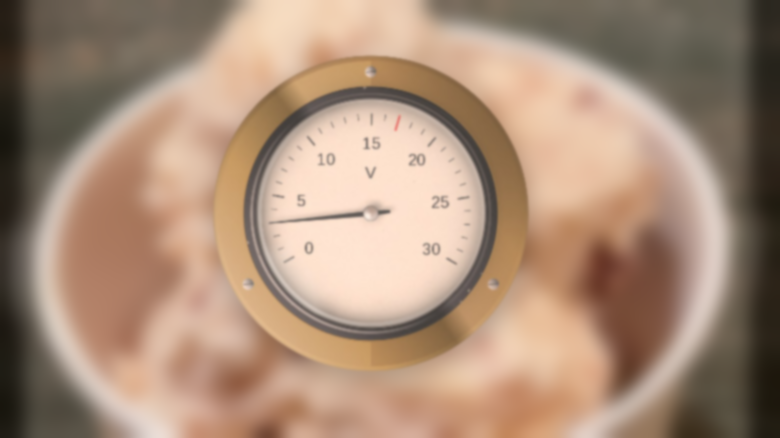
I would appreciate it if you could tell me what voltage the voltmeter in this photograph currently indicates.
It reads 3 V
